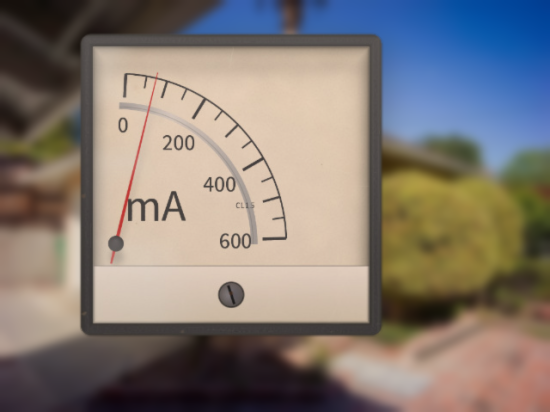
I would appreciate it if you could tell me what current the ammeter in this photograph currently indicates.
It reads 75 mA
